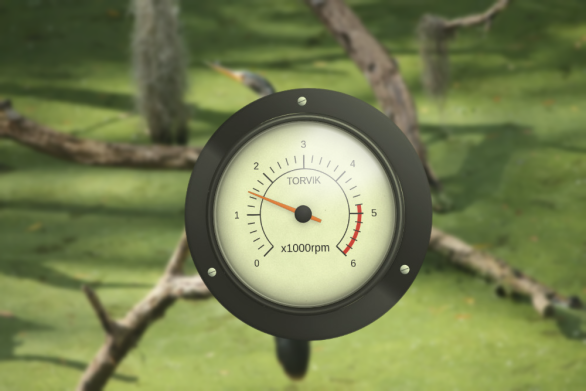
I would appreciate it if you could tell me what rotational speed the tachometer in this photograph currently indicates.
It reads 1500 rpm
